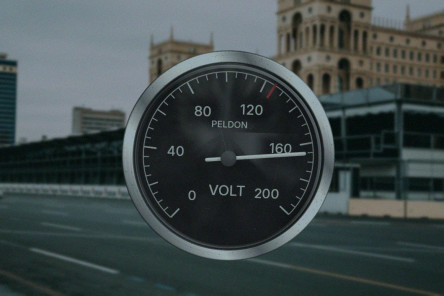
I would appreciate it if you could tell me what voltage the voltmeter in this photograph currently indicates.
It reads 165 V
